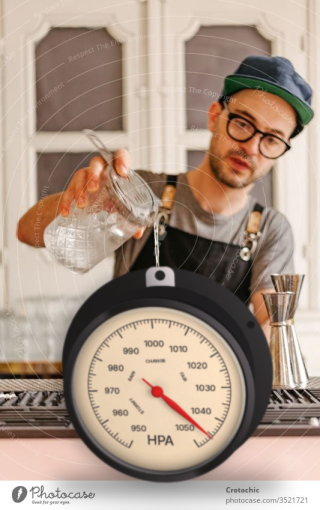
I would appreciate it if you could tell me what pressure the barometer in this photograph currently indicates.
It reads 1045 hPa
